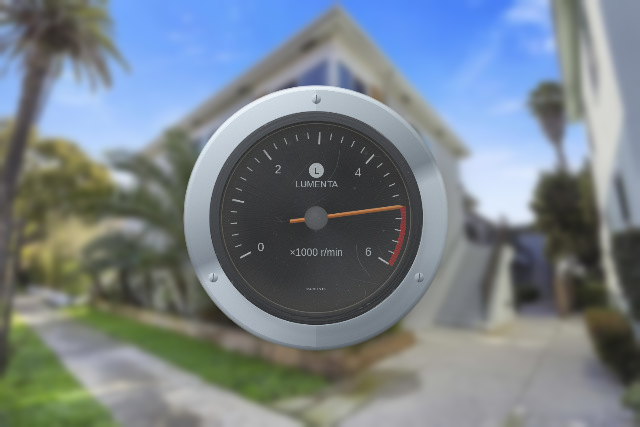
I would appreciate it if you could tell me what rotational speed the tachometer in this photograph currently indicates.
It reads 5000 rpm
